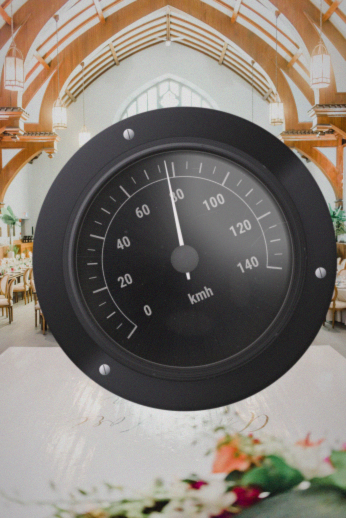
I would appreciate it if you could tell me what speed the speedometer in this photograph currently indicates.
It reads 77.5 km/h
